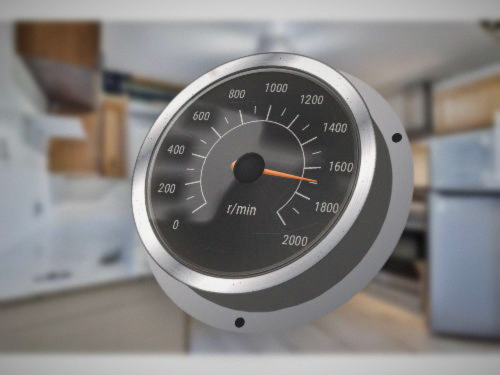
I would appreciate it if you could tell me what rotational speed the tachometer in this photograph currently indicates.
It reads 1700 rpm
